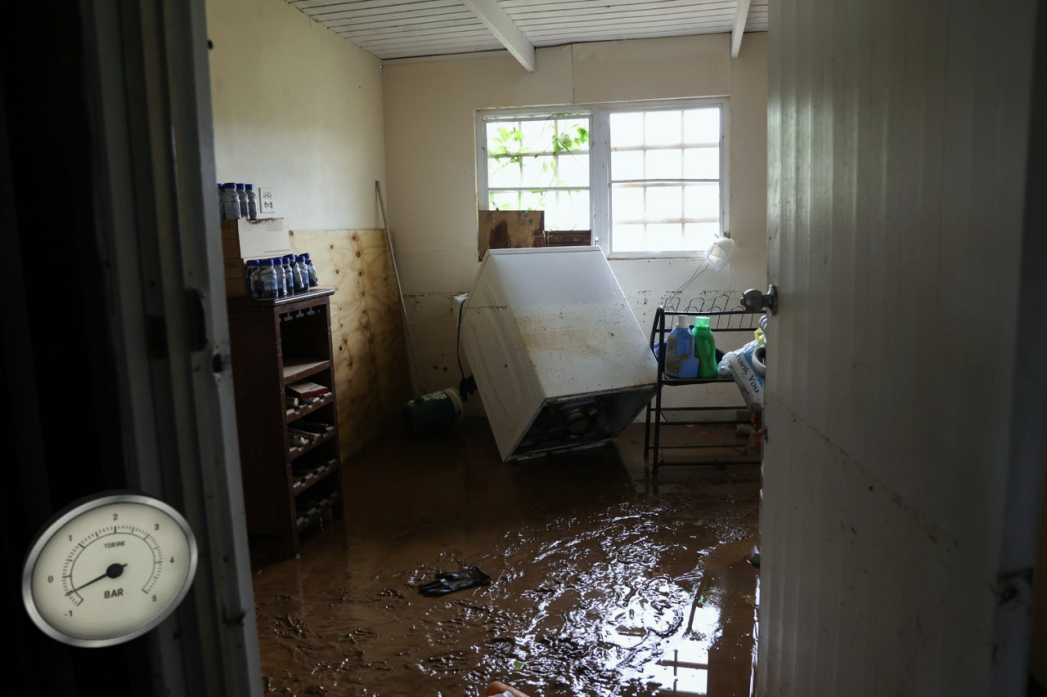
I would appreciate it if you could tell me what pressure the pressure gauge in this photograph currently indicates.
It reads -0.5 bar
